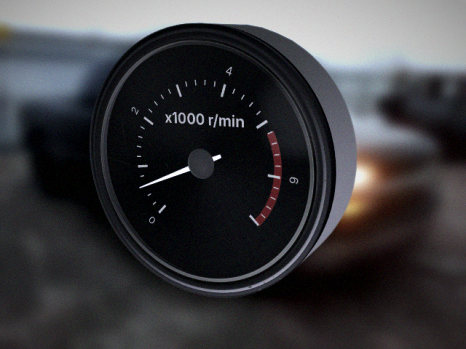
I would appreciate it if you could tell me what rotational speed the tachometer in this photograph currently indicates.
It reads 600 rpm
